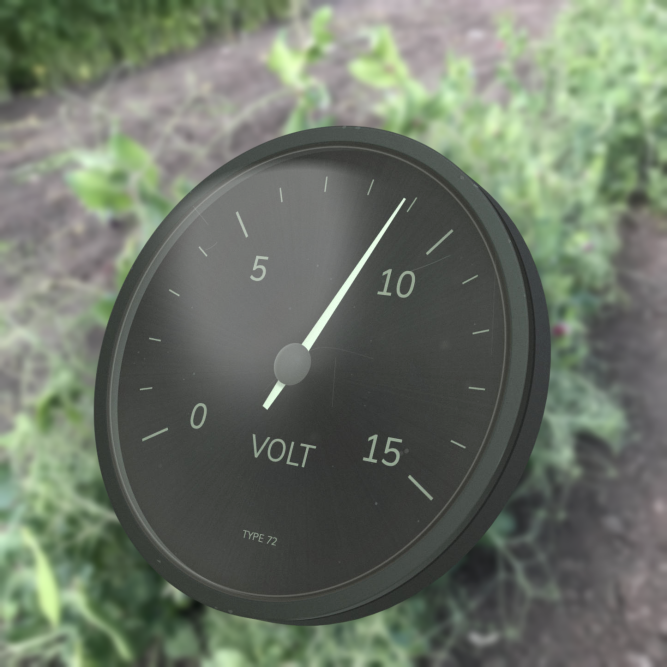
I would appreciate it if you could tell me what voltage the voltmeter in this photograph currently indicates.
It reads 9 V
